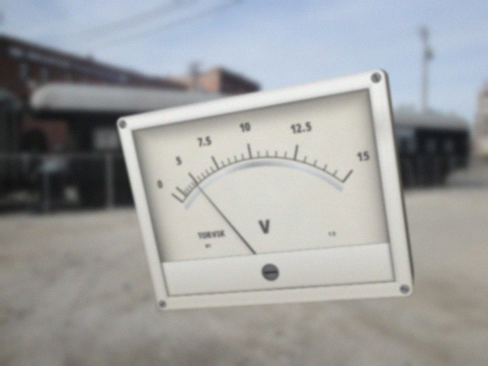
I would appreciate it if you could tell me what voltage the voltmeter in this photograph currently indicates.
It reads 5 V
